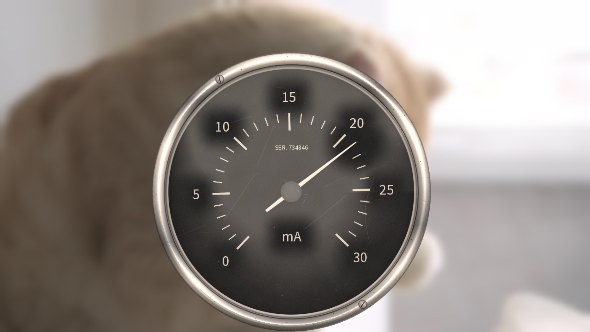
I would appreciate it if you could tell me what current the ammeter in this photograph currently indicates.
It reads 21 mA
